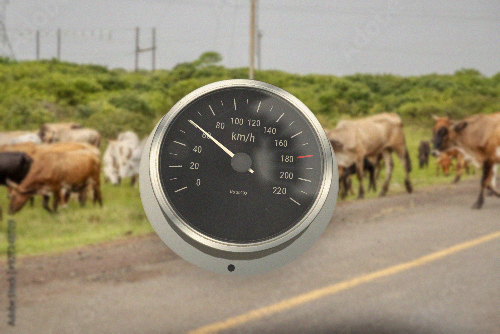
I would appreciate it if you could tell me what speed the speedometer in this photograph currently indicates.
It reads 60 km/h
